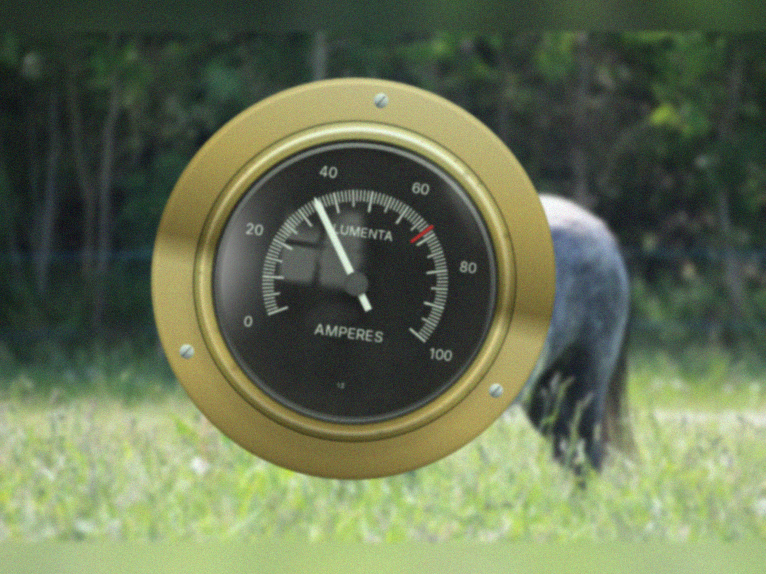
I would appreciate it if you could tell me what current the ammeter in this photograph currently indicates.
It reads 35 A
